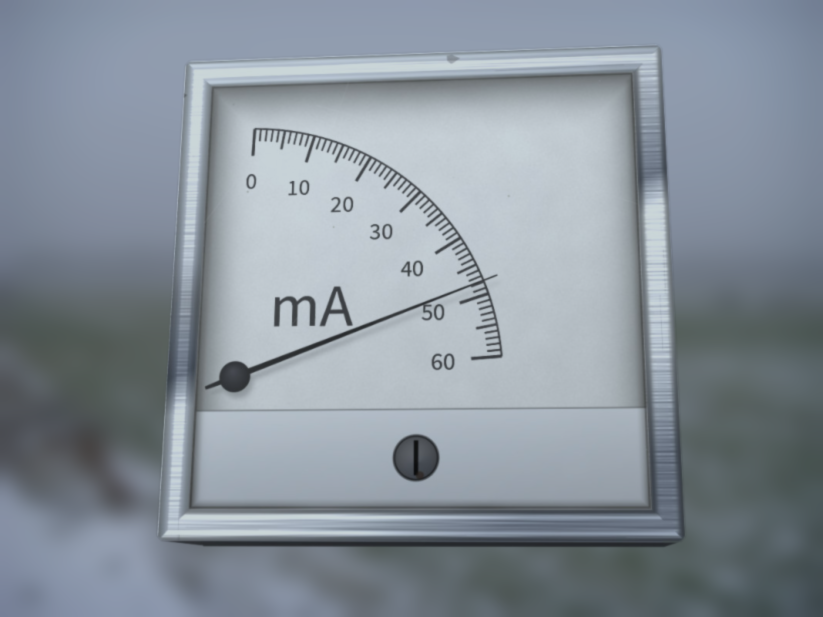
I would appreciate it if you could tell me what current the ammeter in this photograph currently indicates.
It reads 48 mA
